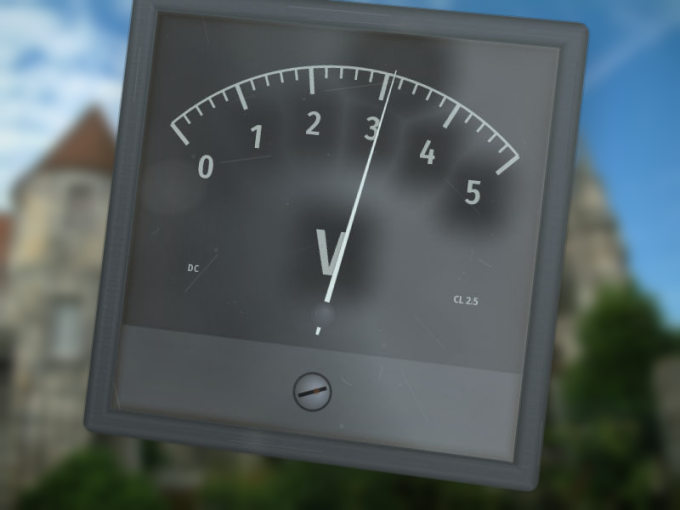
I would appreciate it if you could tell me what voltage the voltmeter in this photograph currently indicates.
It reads 3.1 V
